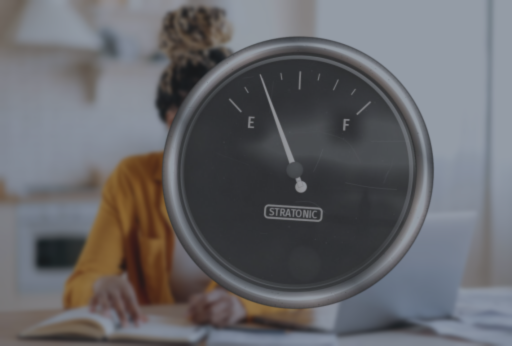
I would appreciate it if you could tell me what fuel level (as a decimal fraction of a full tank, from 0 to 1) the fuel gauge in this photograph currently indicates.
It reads 0.25
